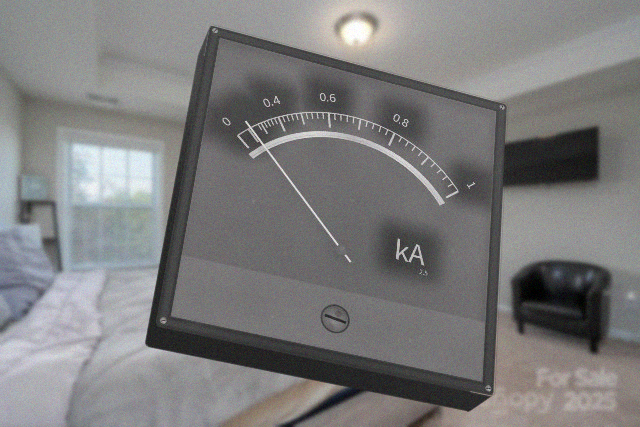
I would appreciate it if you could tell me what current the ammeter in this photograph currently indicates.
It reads 0.2 kA
